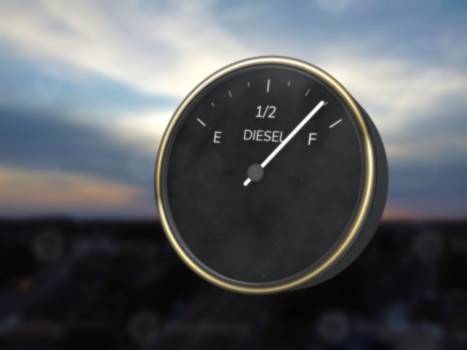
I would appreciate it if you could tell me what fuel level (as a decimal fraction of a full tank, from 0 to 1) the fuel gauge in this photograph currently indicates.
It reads 0.875
